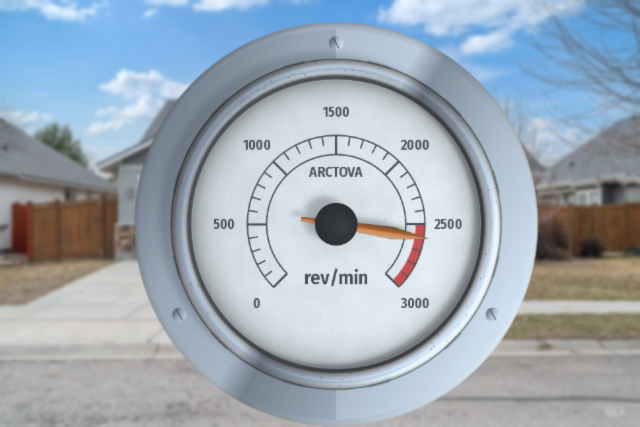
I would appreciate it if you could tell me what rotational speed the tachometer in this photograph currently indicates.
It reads 2600 rpm
